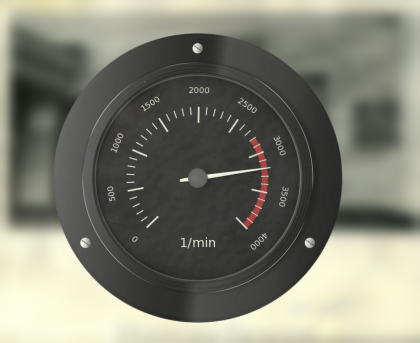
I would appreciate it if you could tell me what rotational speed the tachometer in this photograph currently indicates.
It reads 3200 rpm
